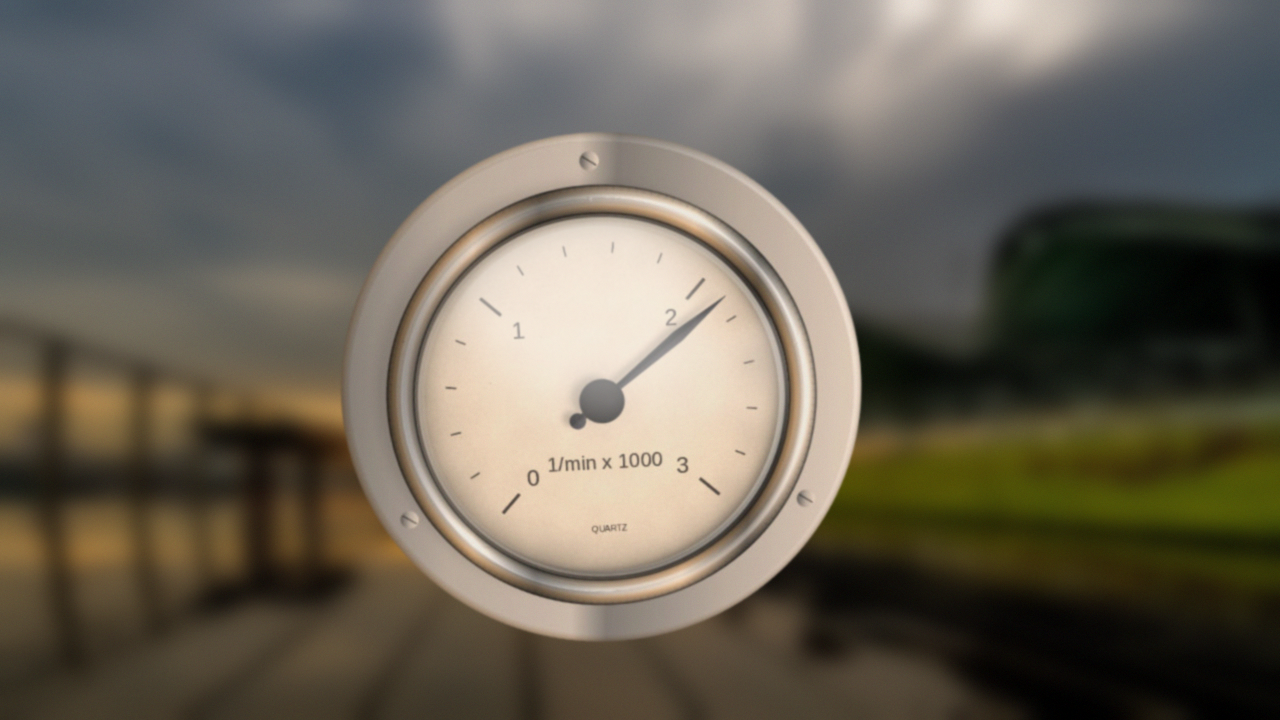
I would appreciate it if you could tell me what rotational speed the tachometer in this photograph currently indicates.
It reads 2100 rpm
